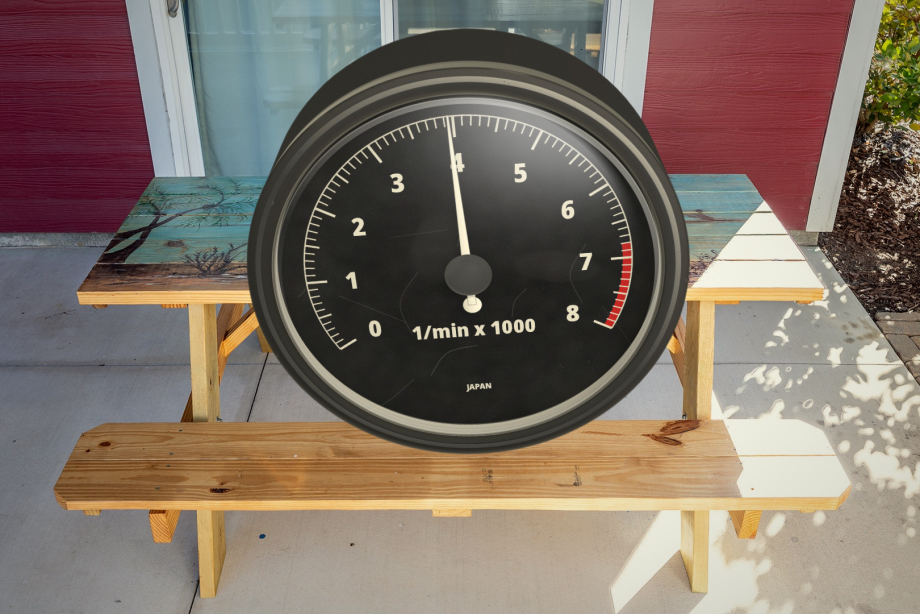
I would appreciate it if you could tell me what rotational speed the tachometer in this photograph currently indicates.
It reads 3950 rpm
